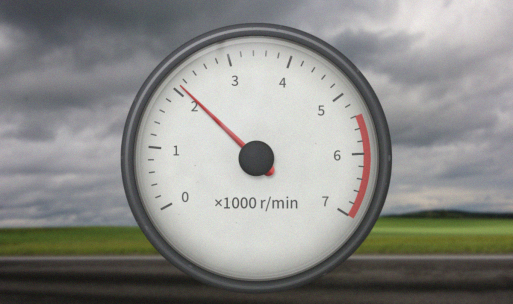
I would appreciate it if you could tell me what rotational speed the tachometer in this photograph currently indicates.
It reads 2100 rpm
